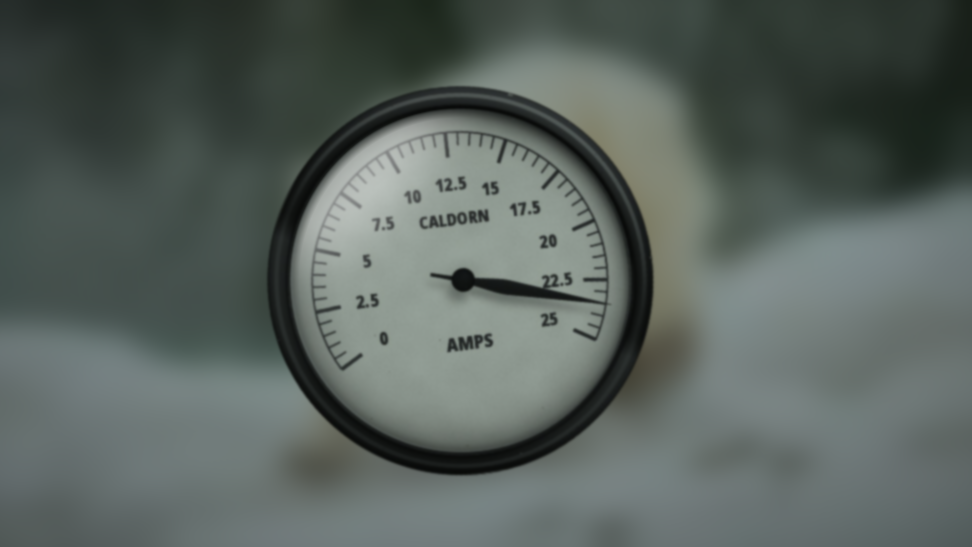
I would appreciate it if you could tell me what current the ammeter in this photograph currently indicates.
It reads 23.5 A
